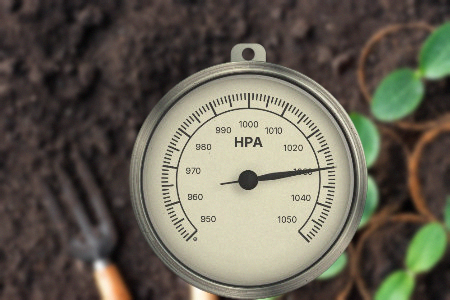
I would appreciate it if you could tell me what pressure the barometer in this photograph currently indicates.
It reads 1030 hPa
